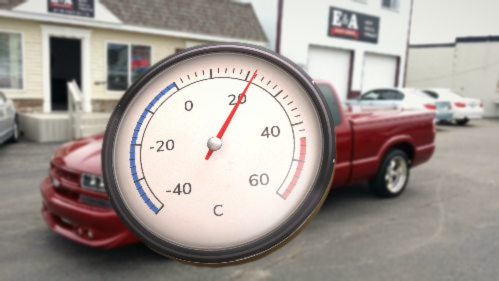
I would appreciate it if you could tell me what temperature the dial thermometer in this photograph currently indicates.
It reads 22 °C
